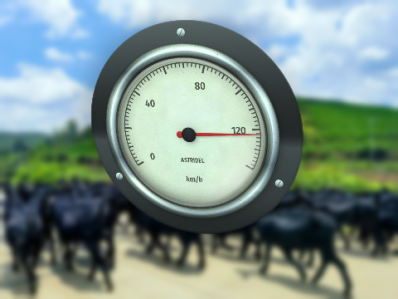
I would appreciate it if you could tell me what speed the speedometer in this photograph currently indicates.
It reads 122 km/h
